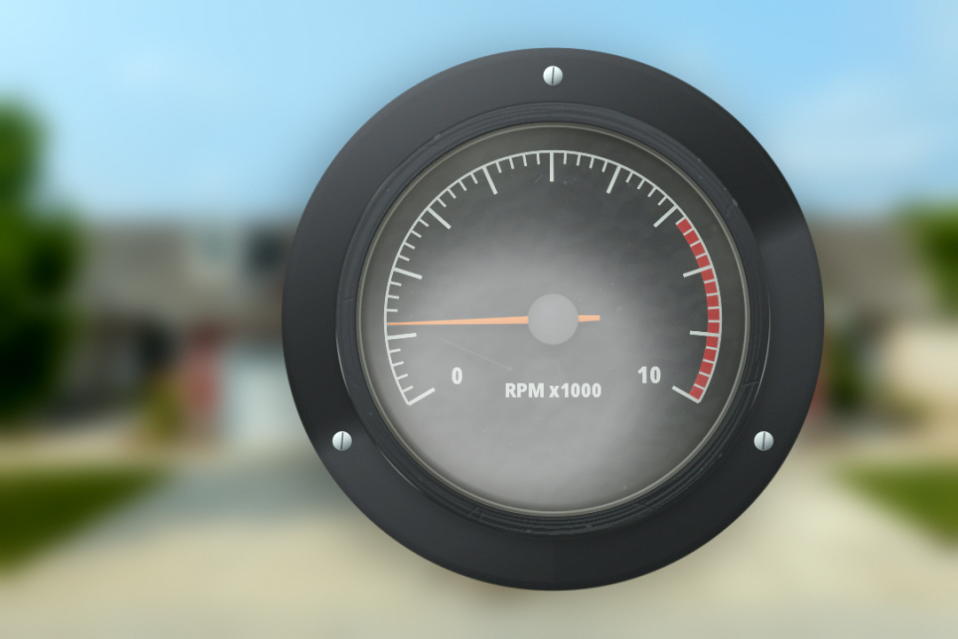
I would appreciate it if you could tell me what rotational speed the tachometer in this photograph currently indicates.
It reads 1200 rpm
